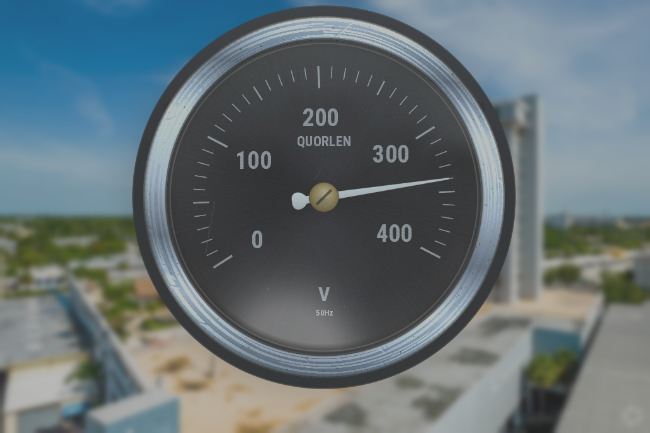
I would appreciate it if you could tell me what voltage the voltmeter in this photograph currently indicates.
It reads 340 V
